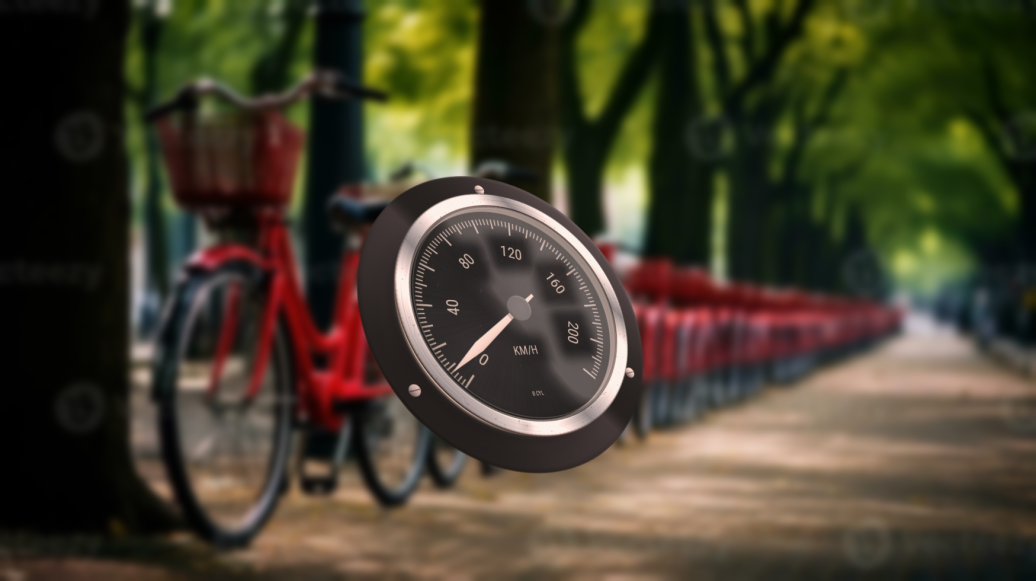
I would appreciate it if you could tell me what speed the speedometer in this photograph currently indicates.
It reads 8 km/h
